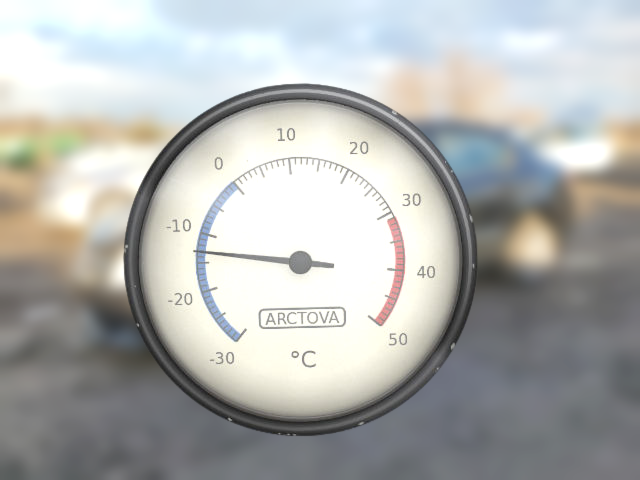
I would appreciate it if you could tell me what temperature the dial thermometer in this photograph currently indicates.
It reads -13 °C
